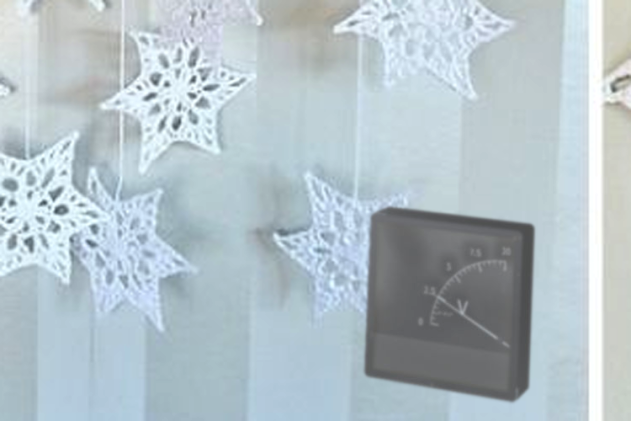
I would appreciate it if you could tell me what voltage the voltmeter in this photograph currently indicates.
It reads 2.5 V
